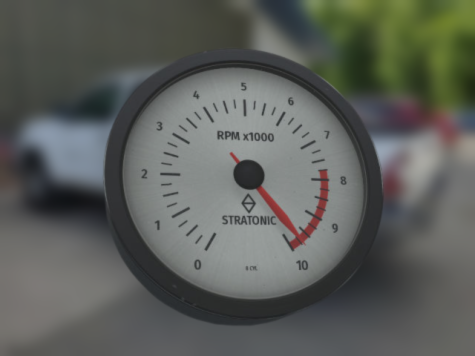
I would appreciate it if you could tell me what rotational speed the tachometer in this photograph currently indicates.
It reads 9750 rpm
